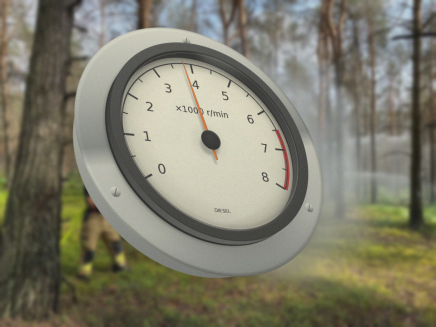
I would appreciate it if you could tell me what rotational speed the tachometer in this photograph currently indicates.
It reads 3750 rpm
